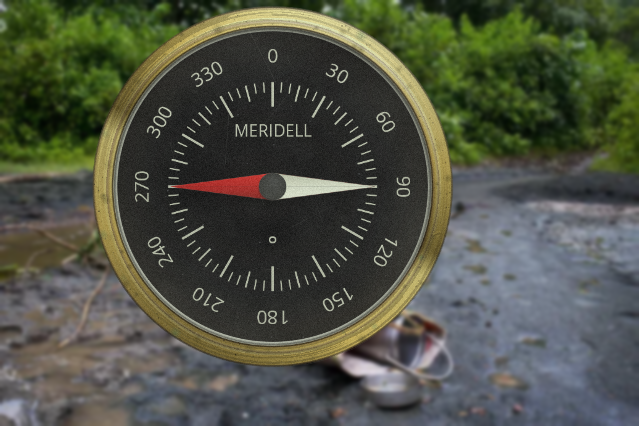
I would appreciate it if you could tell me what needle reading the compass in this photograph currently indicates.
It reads 270 °
